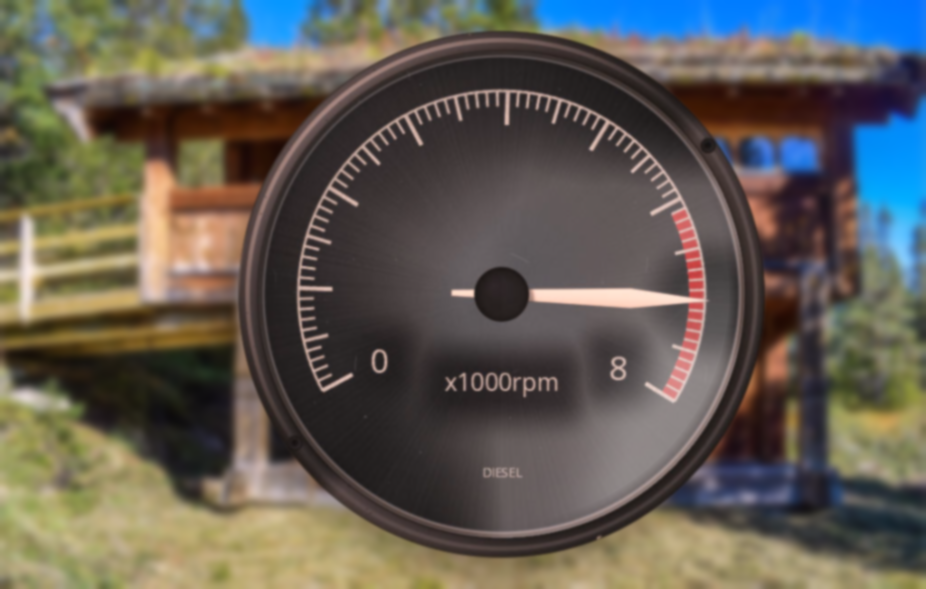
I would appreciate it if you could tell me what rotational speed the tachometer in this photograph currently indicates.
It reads 7000 rpm
